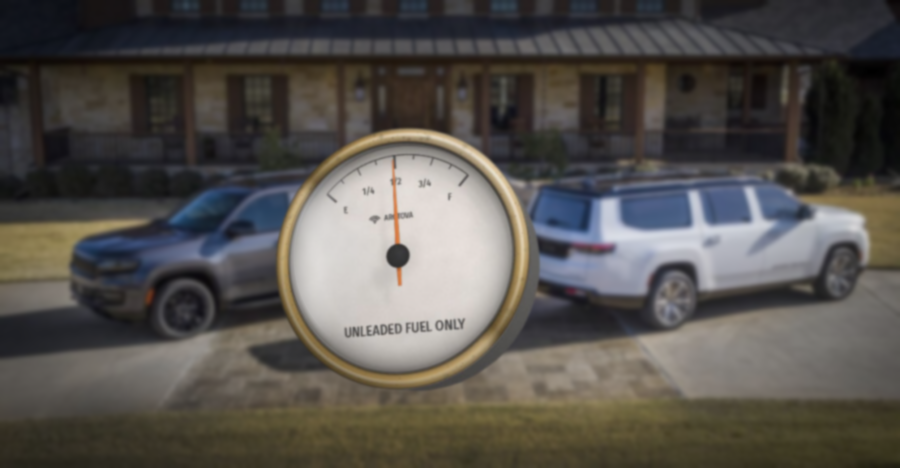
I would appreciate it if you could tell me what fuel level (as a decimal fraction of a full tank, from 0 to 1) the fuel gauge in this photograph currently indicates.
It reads 0.5
